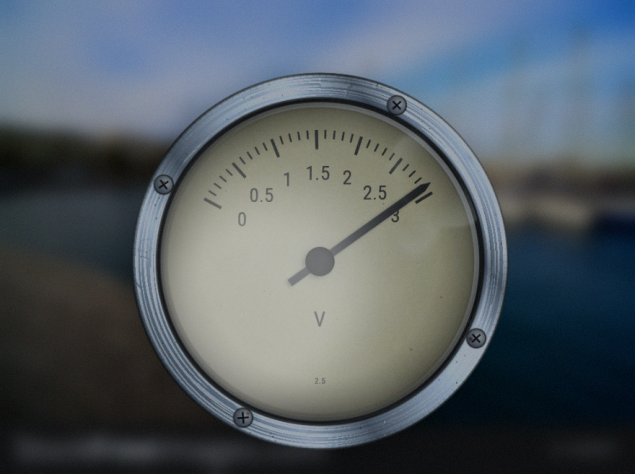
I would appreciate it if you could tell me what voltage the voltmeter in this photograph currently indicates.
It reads 2.9 V
